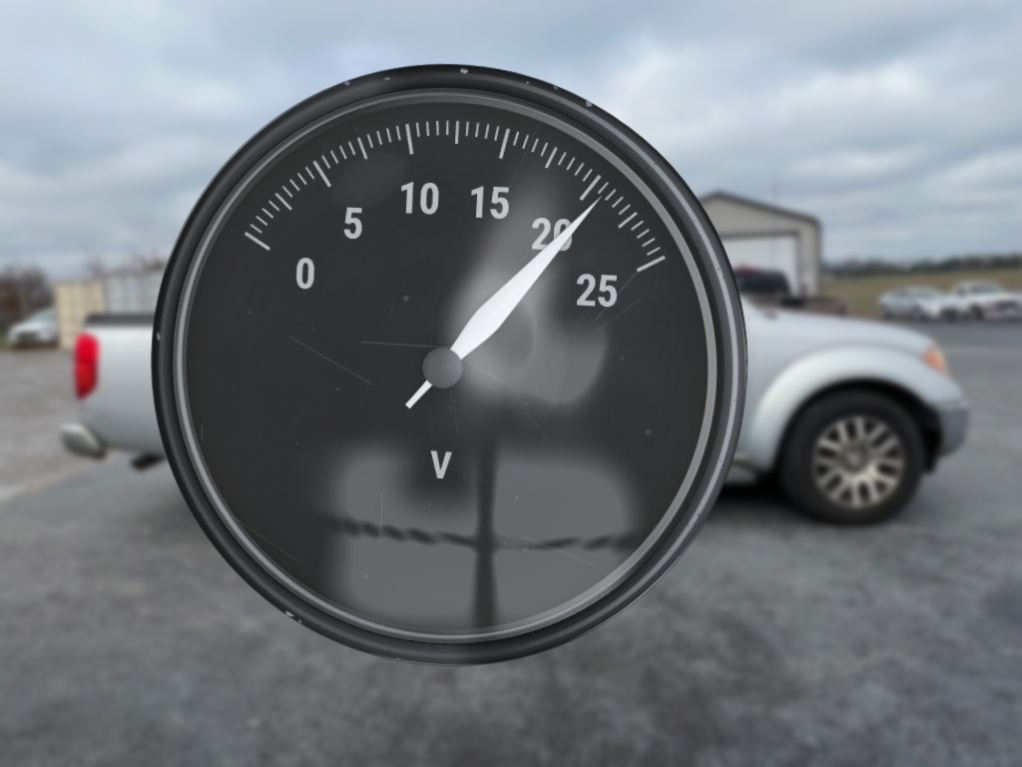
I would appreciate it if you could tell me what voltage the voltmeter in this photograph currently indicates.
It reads 20.75 V
